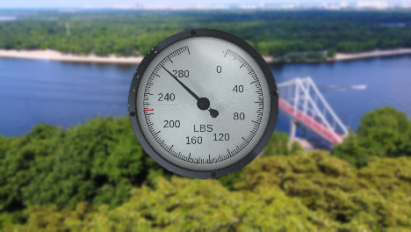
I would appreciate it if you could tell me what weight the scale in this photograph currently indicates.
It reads 270 lb
